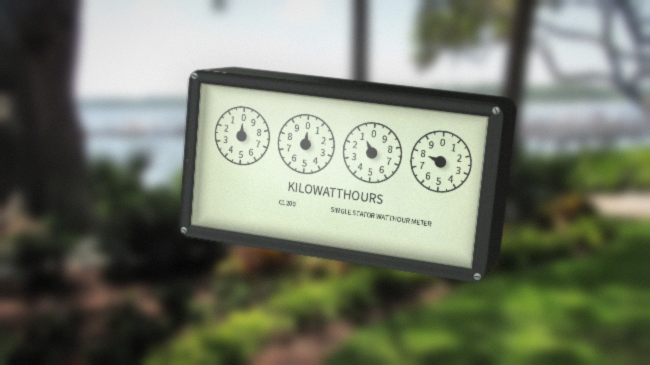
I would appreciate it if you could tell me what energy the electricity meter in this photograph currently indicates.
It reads 8 kWh
